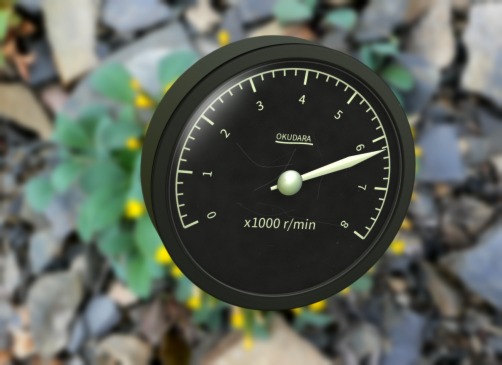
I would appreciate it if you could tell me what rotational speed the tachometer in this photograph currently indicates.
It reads 6200 rpm
